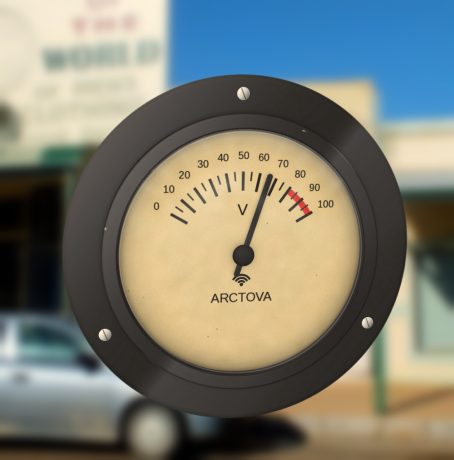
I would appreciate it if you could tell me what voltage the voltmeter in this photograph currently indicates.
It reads 65 V
